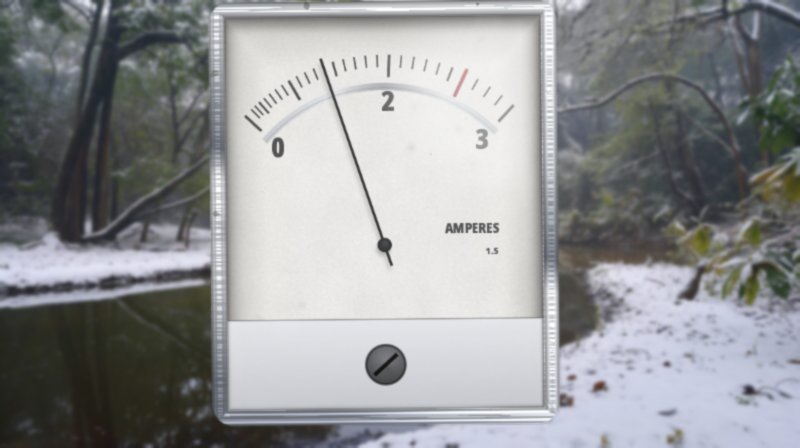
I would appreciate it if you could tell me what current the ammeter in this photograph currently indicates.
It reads 1.4 A
